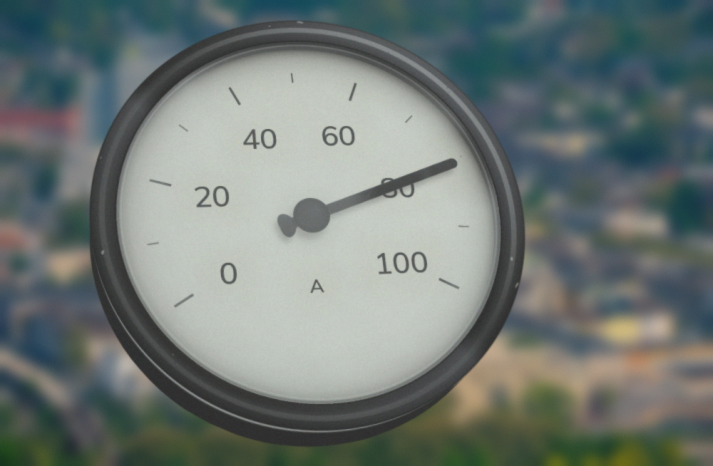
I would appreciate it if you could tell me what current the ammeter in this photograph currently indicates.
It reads 80 A
